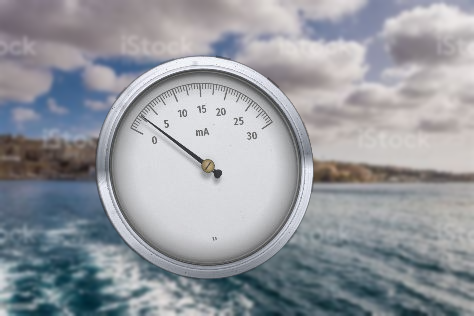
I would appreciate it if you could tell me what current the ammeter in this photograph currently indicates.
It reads 2.5 mA
